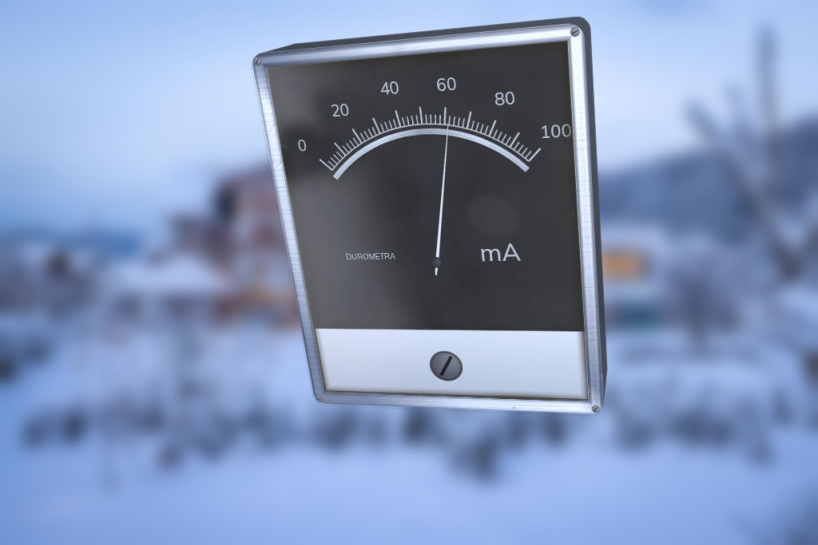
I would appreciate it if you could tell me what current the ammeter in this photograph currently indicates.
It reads 62 mA
